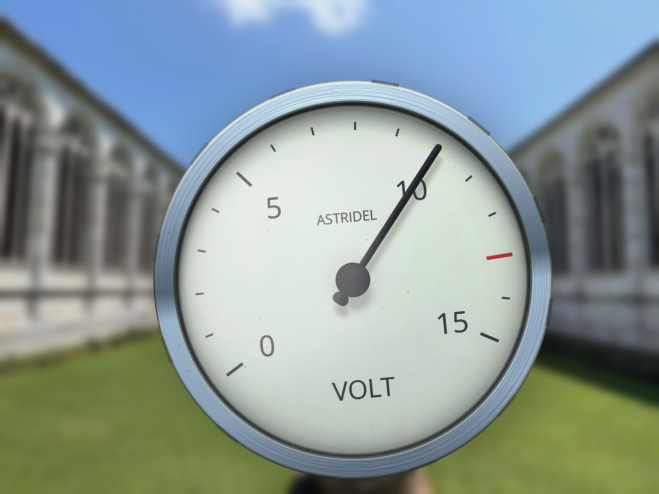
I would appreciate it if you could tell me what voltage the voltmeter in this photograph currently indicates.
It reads 10 V
